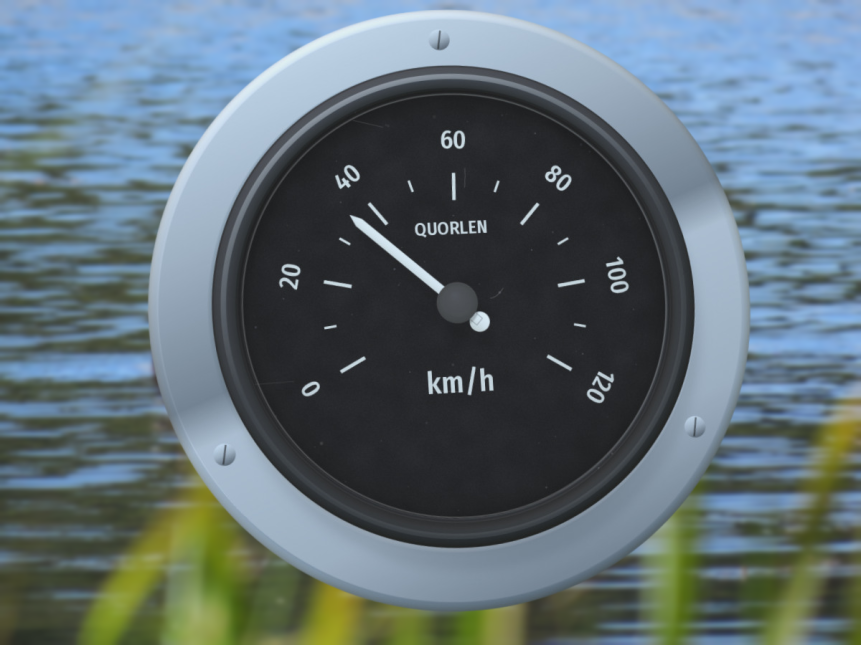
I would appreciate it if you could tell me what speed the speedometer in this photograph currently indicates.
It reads 35 km/h
